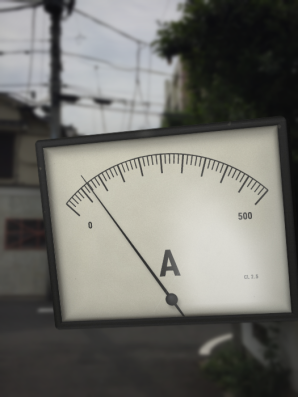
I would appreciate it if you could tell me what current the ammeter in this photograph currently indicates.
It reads 70 A
